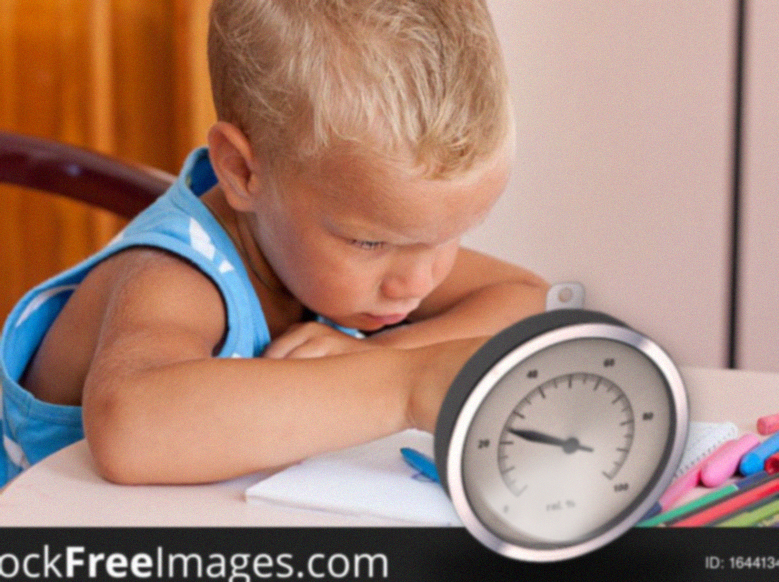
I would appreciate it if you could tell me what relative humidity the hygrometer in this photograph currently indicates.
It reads 25 %
